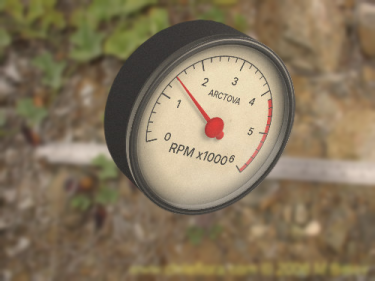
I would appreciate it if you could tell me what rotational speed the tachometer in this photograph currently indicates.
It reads 1400 rpm
